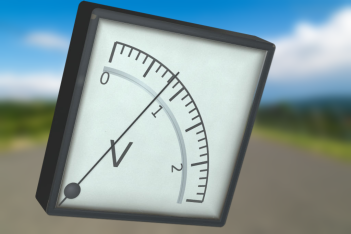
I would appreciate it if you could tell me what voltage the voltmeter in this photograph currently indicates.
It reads 0.8 V
